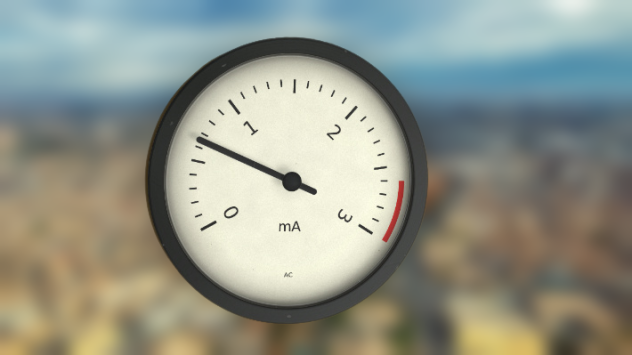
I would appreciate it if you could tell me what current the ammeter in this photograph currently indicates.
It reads 0.65 mA
